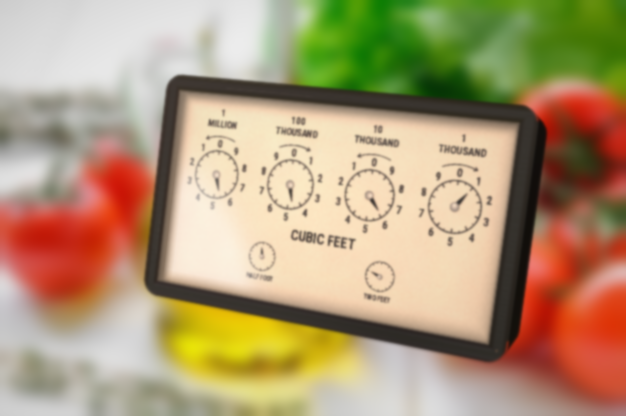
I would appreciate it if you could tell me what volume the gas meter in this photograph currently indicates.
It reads 546100 ft³
